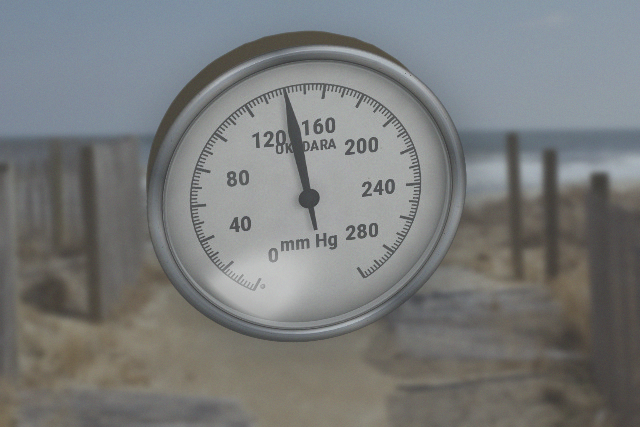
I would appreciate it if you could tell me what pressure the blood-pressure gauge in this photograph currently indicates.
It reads 140 mmHg
